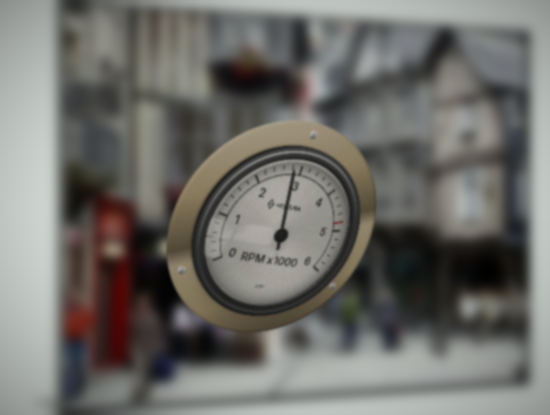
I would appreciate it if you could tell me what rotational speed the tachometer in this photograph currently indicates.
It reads 2800 rpm
